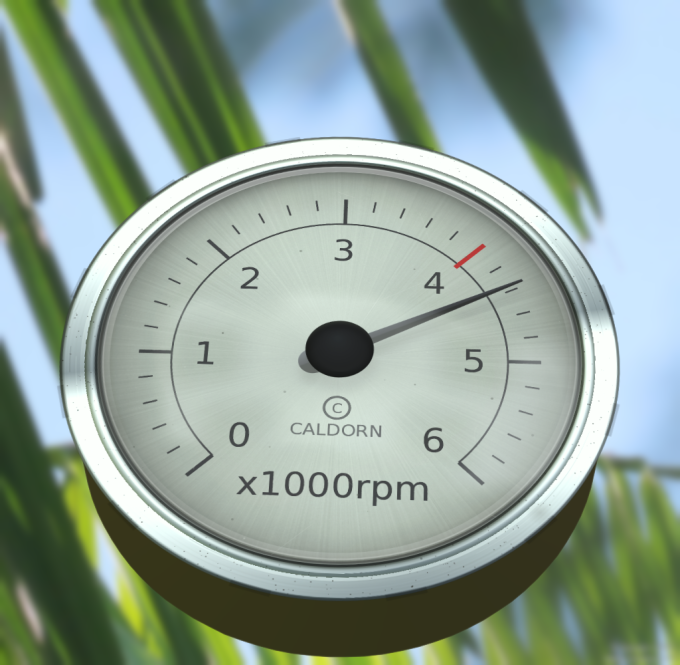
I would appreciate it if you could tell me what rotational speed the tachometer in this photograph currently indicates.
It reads 4400 rpm
